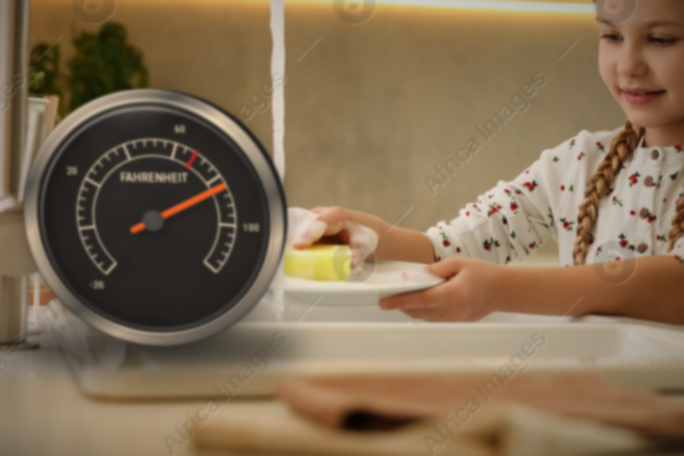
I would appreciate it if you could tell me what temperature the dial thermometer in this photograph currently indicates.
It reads 84 °F
